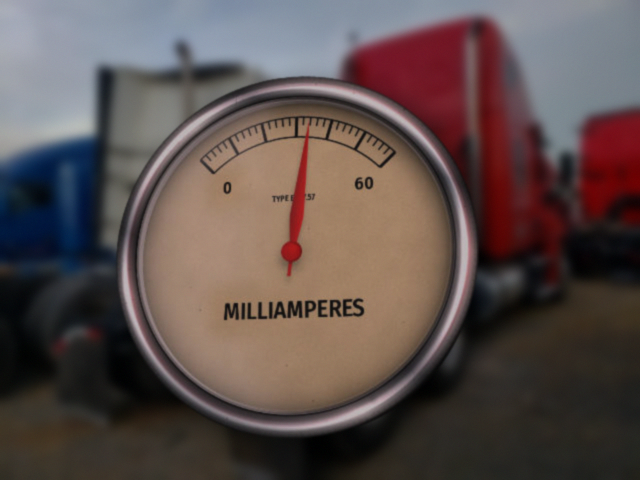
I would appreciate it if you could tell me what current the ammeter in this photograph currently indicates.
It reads 34 mA
